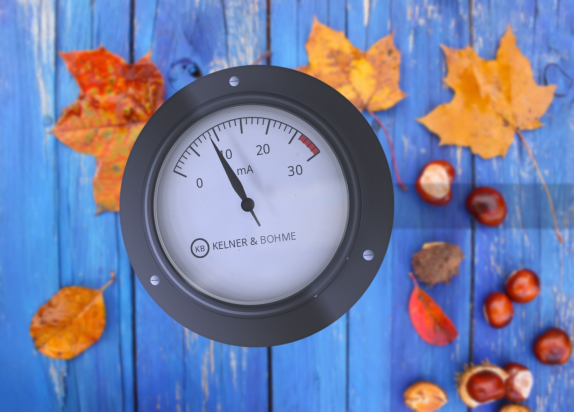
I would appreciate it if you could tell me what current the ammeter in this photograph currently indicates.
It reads 9 mA
